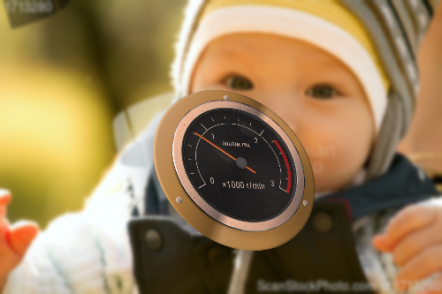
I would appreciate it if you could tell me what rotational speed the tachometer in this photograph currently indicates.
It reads 800 rpm
